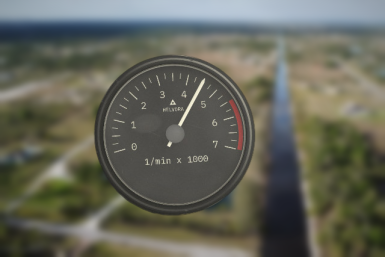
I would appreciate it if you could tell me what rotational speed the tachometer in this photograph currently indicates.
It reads 4500 rpm
